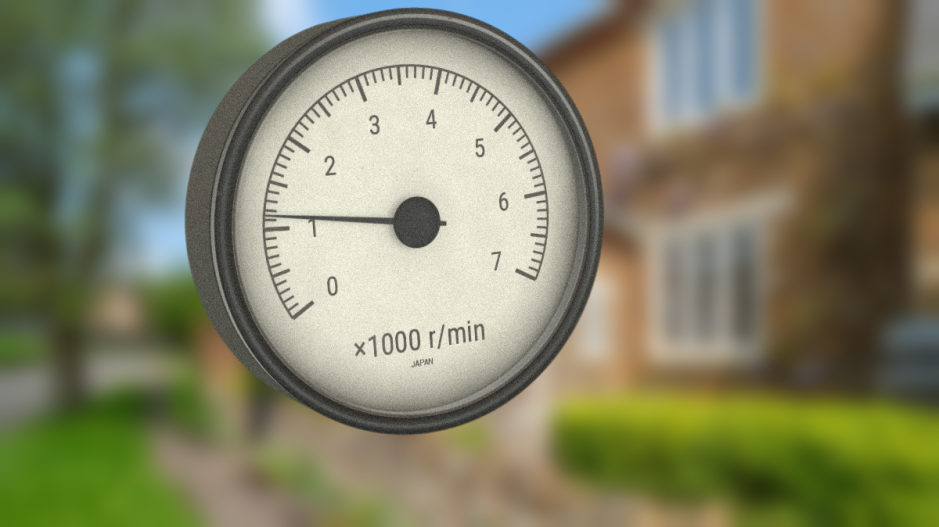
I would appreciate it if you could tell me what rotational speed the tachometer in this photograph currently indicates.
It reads 1150 rpm
